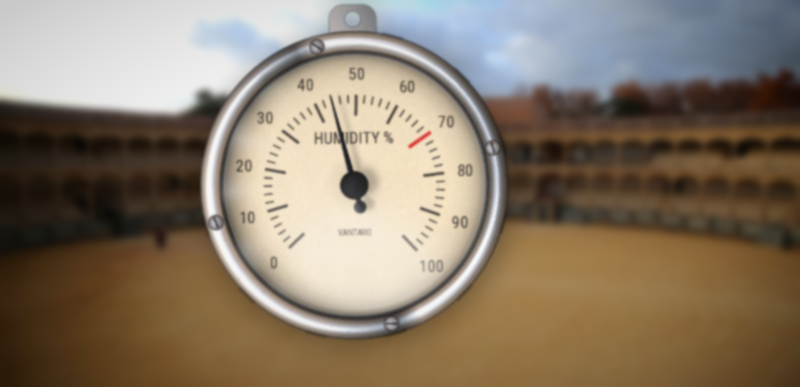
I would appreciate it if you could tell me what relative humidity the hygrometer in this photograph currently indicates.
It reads 44 %
